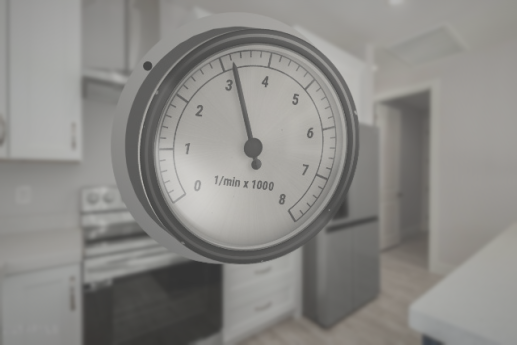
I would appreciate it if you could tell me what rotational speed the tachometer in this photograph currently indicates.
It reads 3200 rpm
